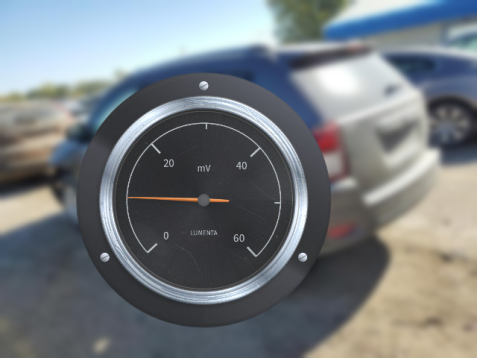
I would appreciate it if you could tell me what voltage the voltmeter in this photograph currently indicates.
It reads 10 mV
